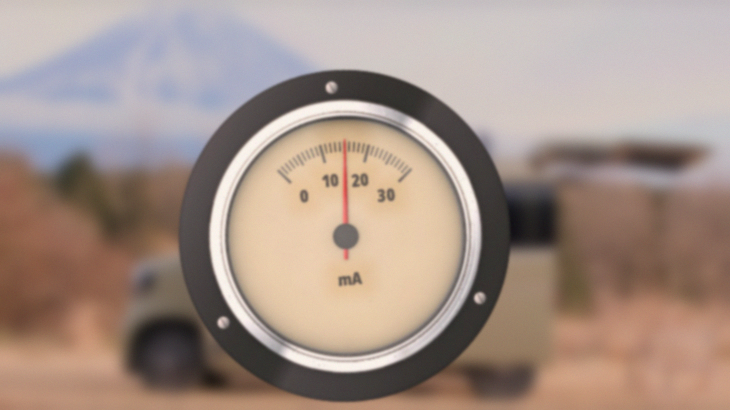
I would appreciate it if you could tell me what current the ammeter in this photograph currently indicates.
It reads 15 mA
